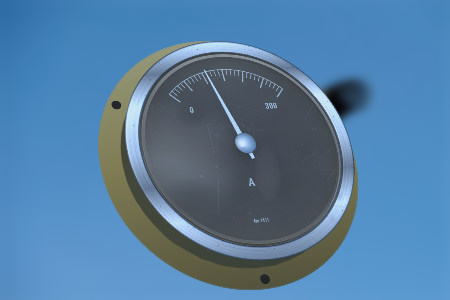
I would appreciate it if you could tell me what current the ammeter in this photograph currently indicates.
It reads 100 A
